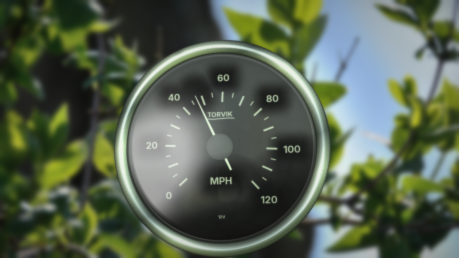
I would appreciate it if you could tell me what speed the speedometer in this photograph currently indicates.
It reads 47.5 mph
